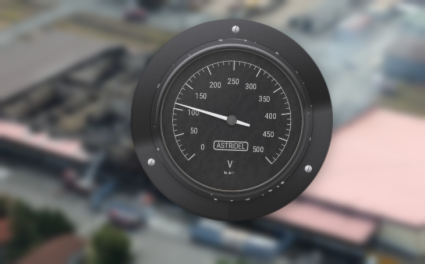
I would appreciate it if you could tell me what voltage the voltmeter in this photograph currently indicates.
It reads 110 V
